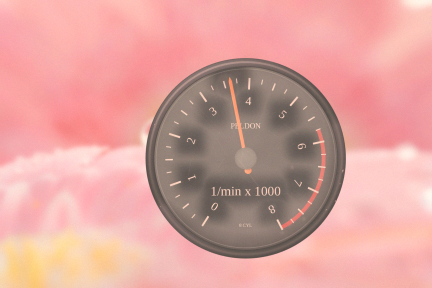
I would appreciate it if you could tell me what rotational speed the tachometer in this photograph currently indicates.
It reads 3625 rpm
